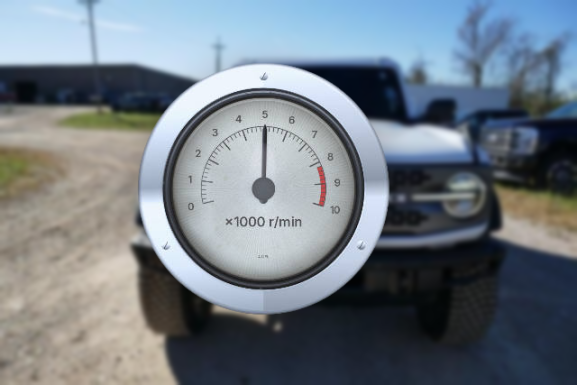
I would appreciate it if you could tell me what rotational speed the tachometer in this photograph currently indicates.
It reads 5000 rpm
